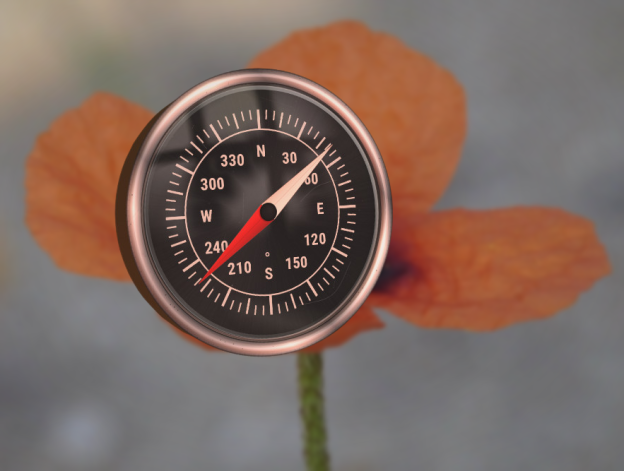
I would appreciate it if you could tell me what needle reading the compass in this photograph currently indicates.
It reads 230 °
